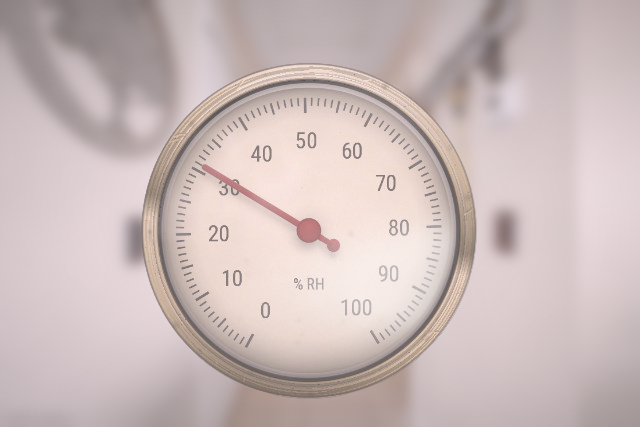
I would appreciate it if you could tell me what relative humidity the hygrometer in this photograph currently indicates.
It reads 31 %
